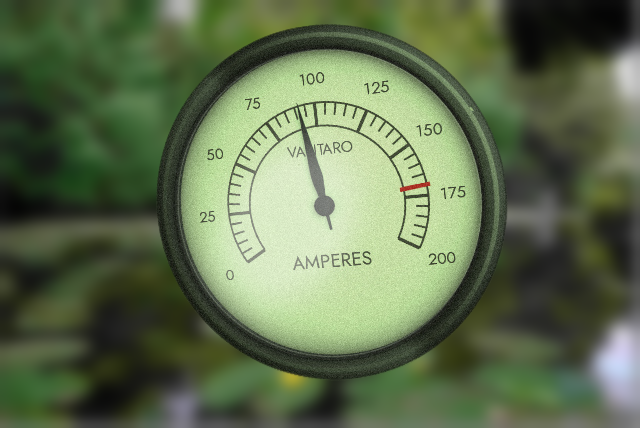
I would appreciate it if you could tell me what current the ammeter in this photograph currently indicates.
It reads 92.5 A
